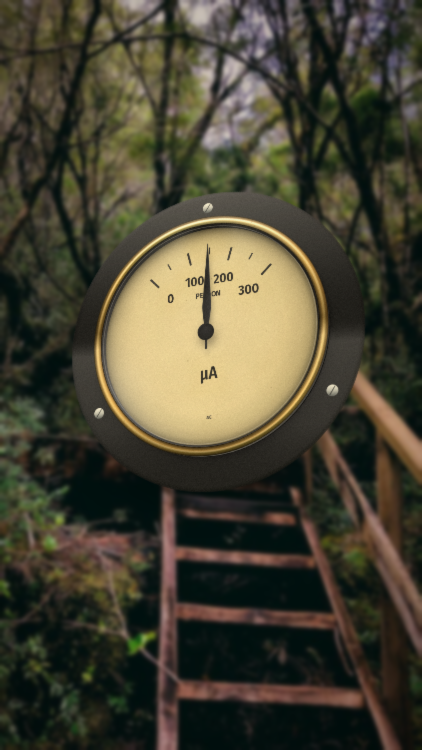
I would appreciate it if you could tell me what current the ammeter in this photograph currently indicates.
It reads 150 µA
